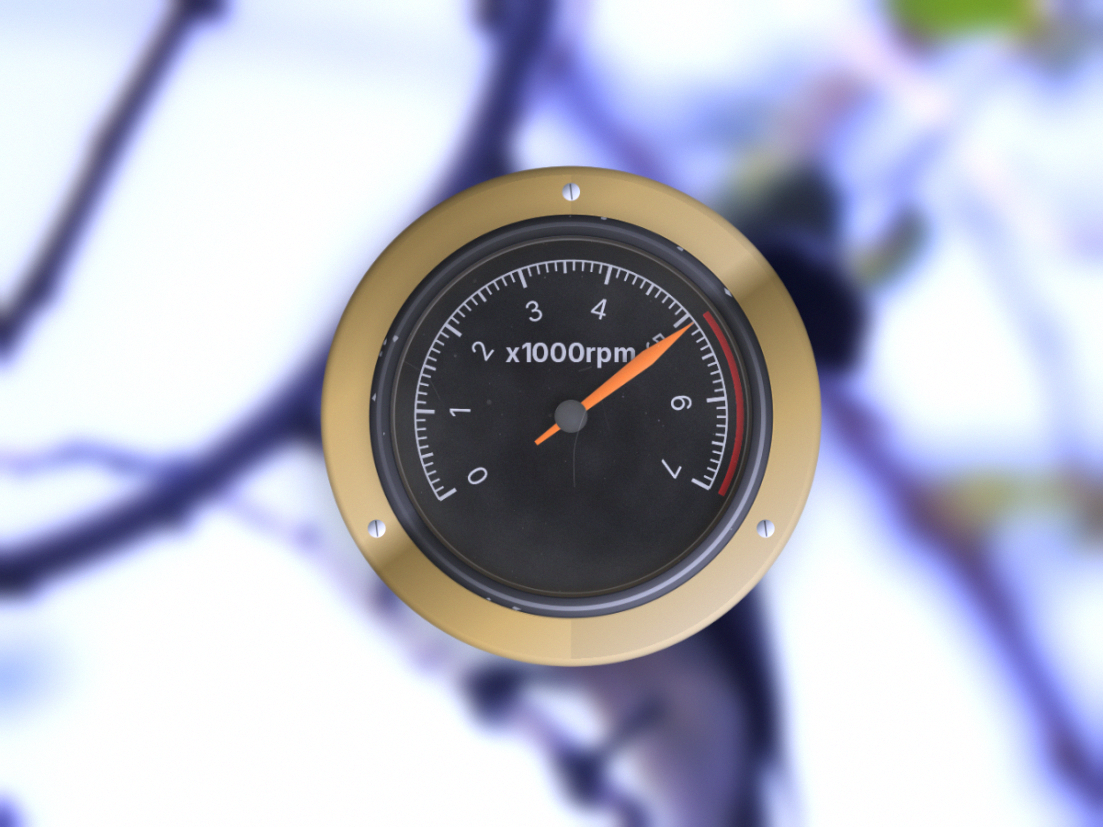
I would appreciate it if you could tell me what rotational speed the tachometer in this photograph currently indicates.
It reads 5100 rpm
